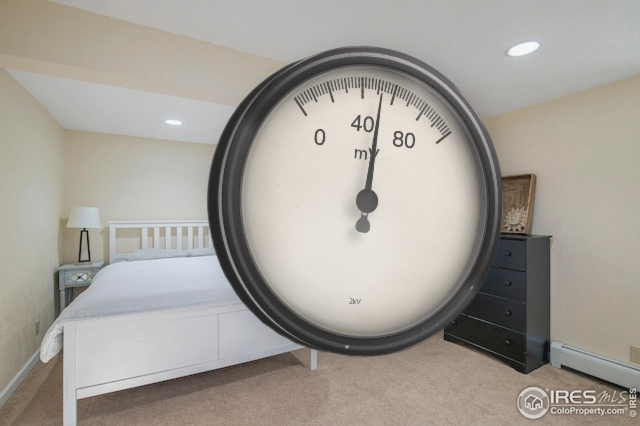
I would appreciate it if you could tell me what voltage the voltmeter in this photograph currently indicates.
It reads 50 mV
